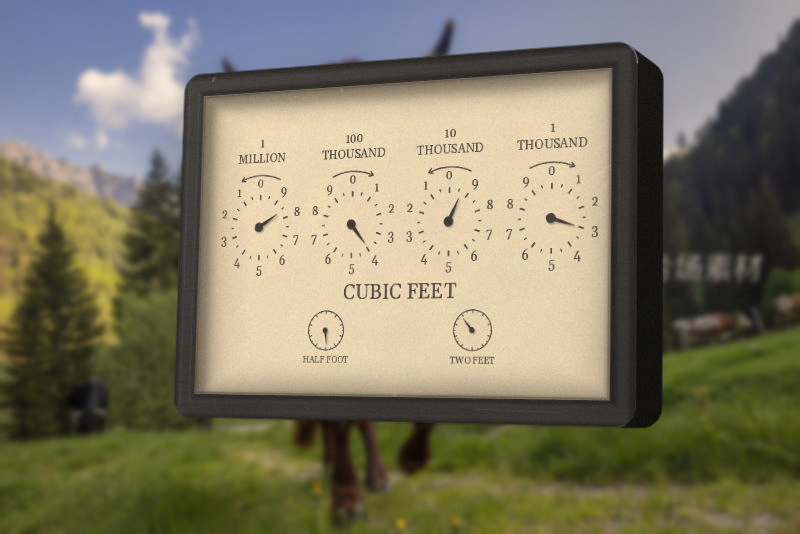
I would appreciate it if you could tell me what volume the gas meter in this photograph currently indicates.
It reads 839300 ft³
